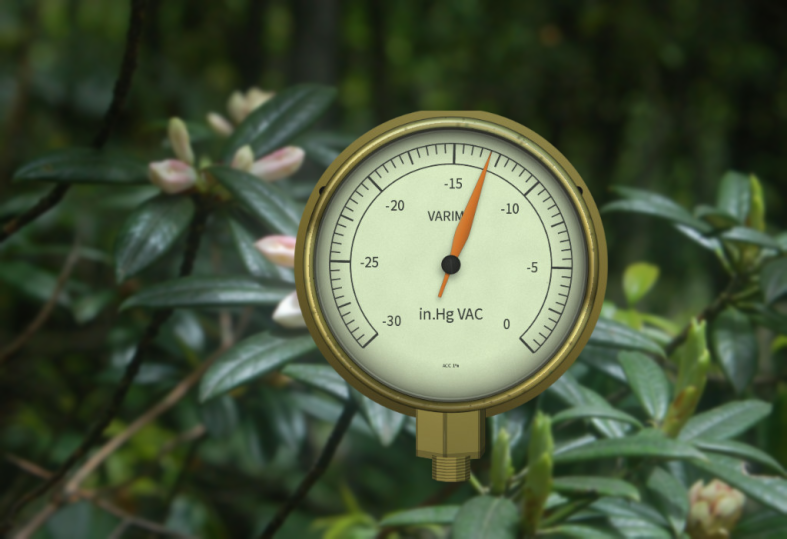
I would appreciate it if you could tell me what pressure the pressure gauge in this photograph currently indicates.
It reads -13 inHg
